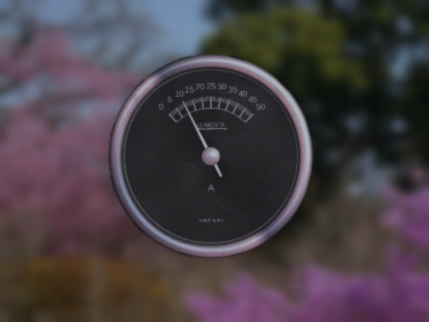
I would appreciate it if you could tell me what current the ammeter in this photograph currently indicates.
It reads 10 A
